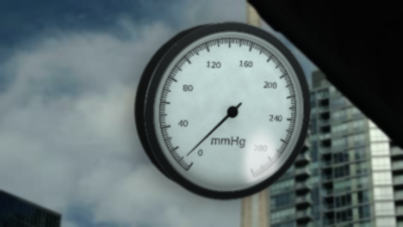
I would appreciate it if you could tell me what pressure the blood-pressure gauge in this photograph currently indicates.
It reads 10 mmHg
